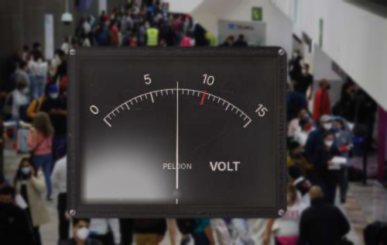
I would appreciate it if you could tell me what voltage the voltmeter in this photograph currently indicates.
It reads 7.5 V
